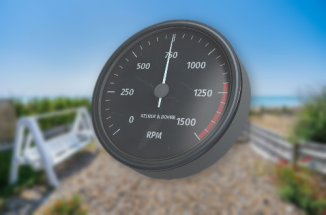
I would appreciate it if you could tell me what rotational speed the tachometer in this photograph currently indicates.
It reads 750 rpm
